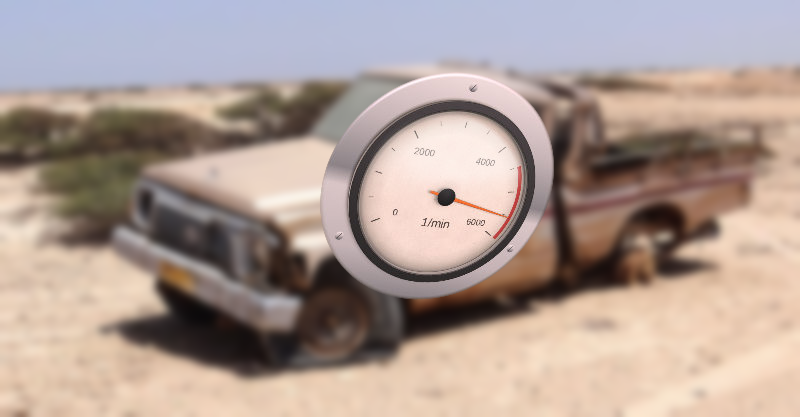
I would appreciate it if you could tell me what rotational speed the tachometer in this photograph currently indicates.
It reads 5500 rpm
